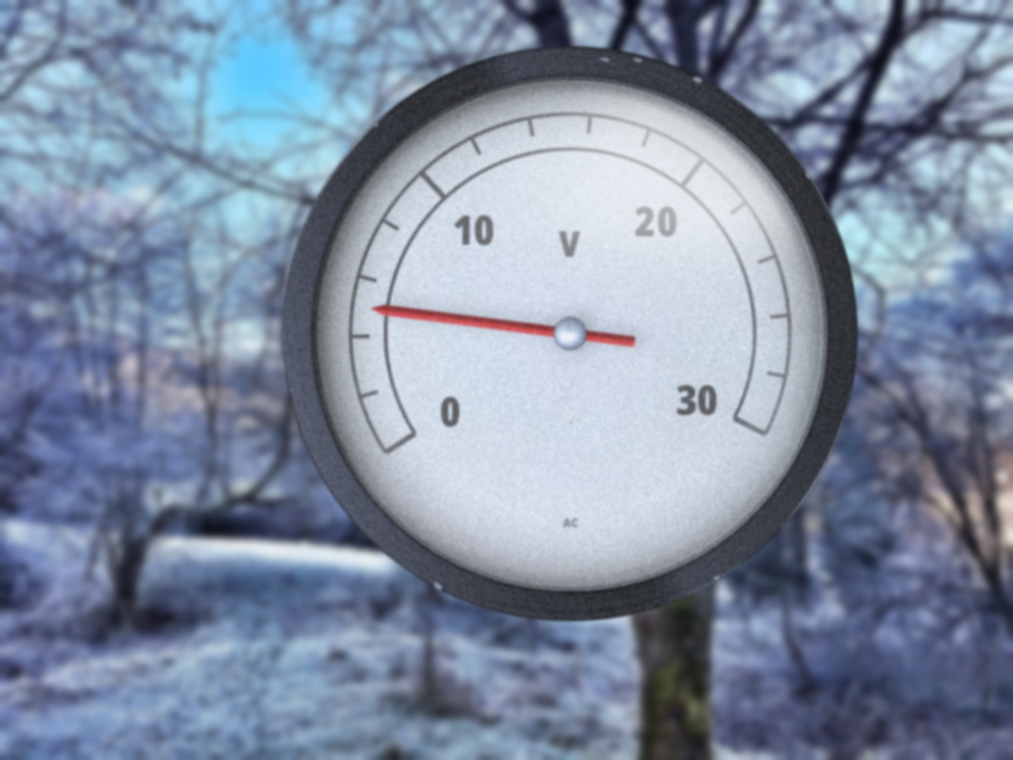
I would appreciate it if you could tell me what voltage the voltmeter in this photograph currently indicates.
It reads 5 V
